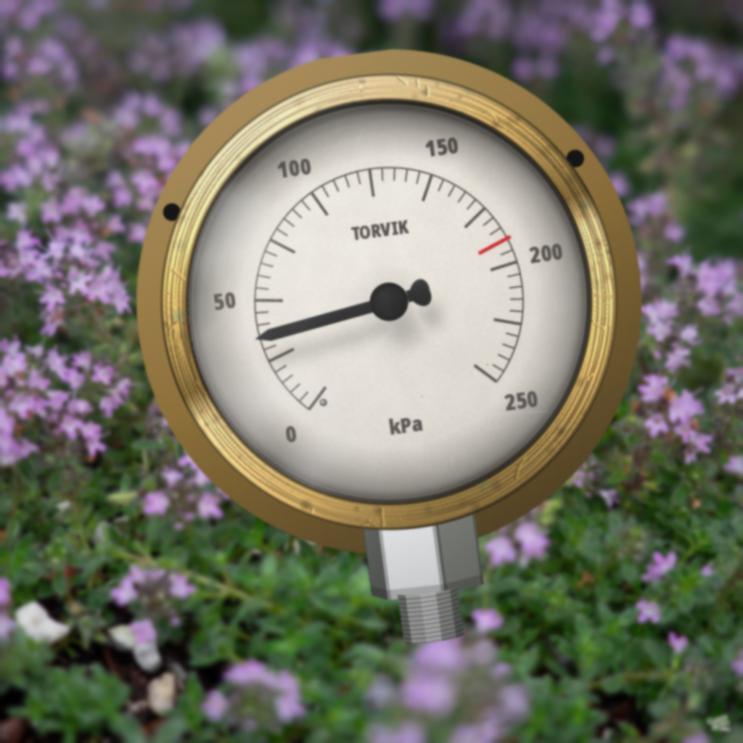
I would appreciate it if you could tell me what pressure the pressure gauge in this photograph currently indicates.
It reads 35 kPa
